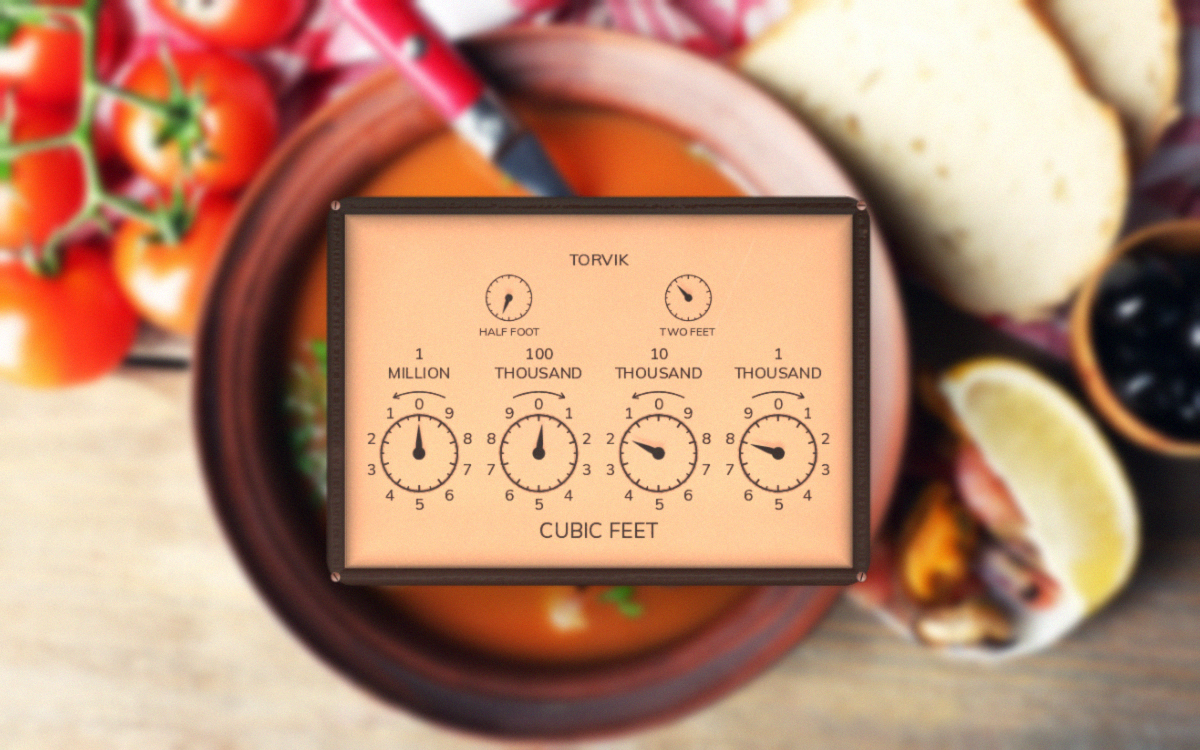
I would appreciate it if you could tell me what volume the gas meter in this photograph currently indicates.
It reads 1800 ft³
